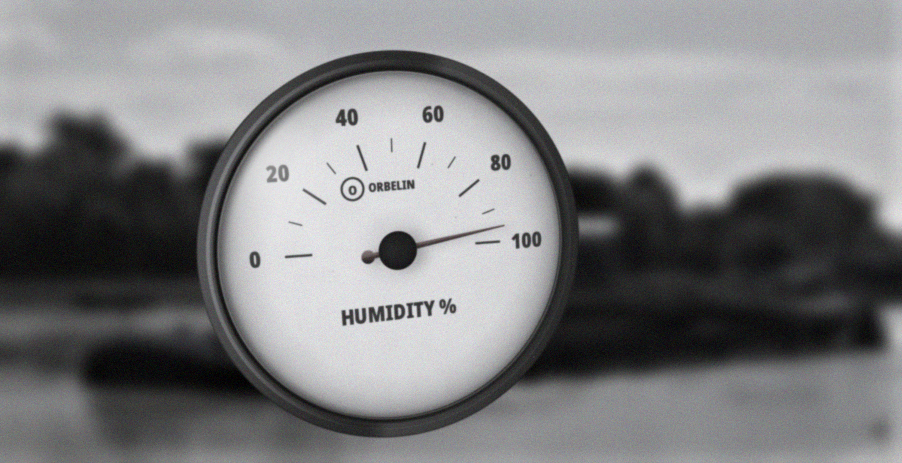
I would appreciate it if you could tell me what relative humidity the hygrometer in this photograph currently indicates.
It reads 95 %
